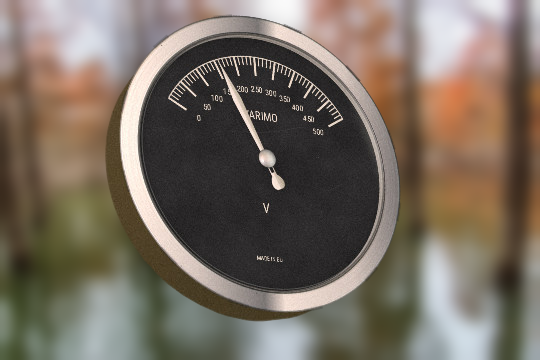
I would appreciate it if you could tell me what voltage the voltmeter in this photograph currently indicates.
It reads 150 V
